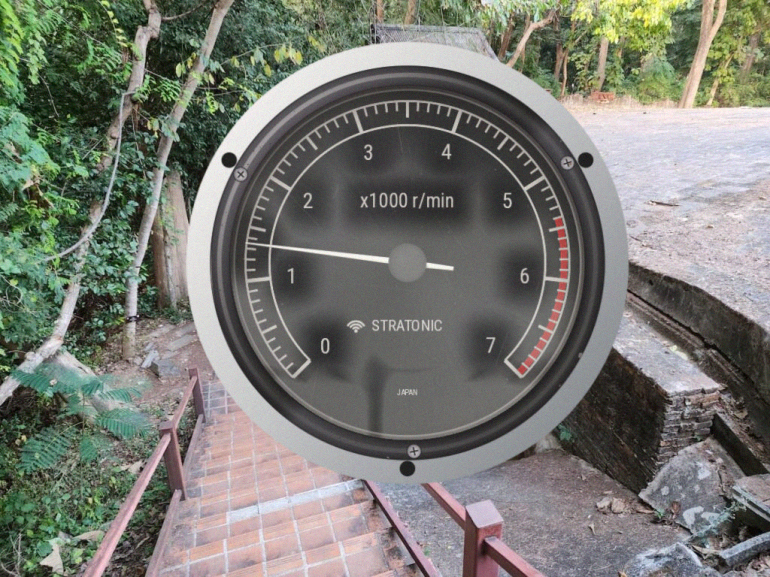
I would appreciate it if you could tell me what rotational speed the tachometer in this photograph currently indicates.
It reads 1350 rpm
